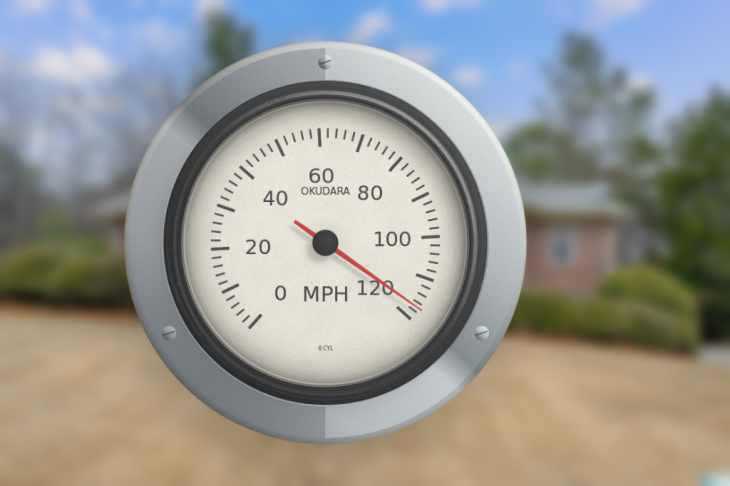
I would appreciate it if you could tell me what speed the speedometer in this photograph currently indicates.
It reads 117 mph
